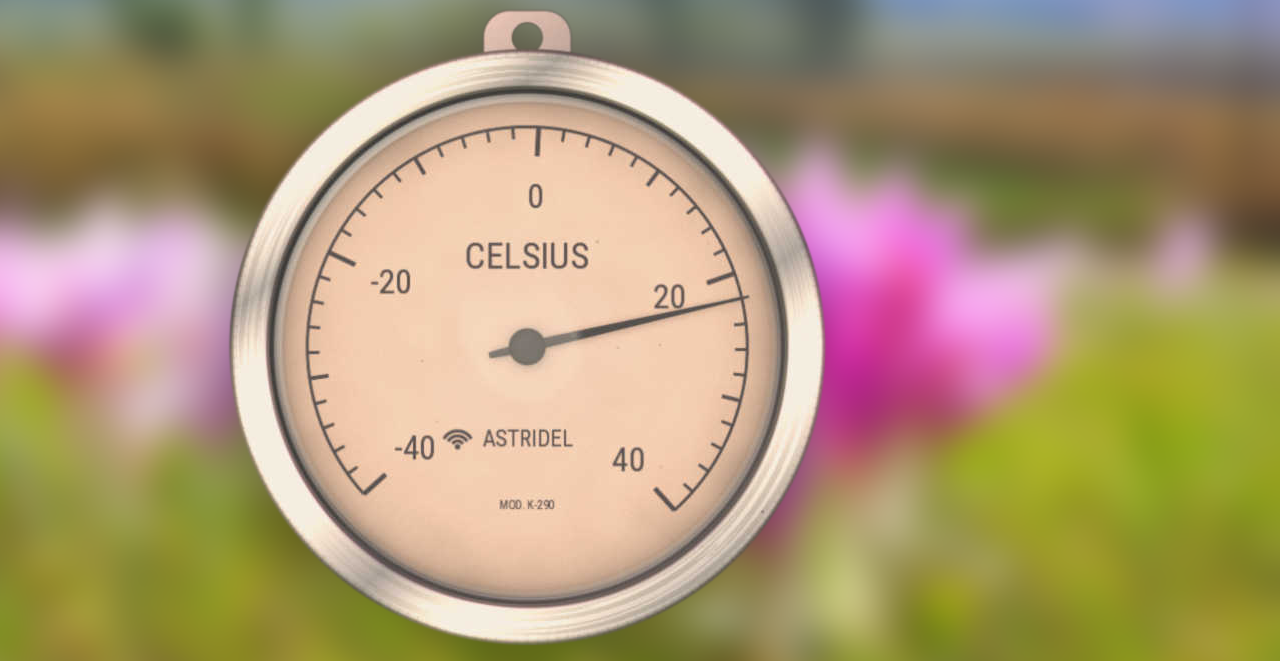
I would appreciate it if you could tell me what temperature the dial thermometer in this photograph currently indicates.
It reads 22 °C
